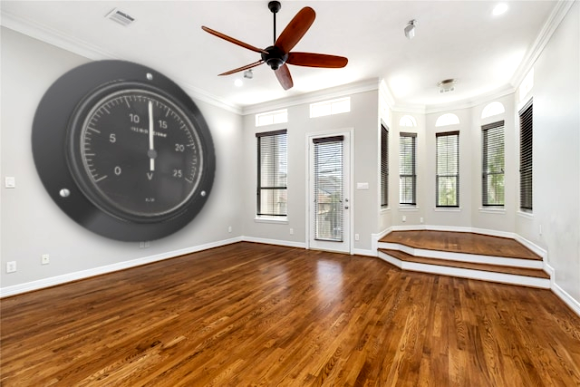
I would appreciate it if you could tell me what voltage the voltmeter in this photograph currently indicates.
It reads 12.5 V
